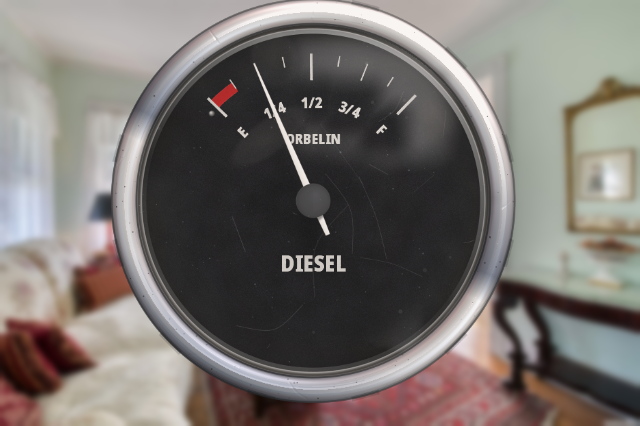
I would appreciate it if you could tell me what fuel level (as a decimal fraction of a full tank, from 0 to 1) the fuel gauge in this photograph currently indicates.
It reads 0.25
